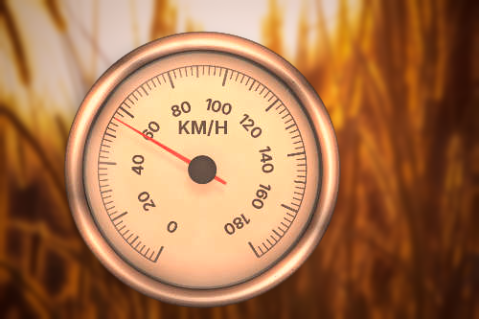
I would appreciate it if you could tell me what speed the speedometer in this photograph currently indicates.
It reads 56 km/h
